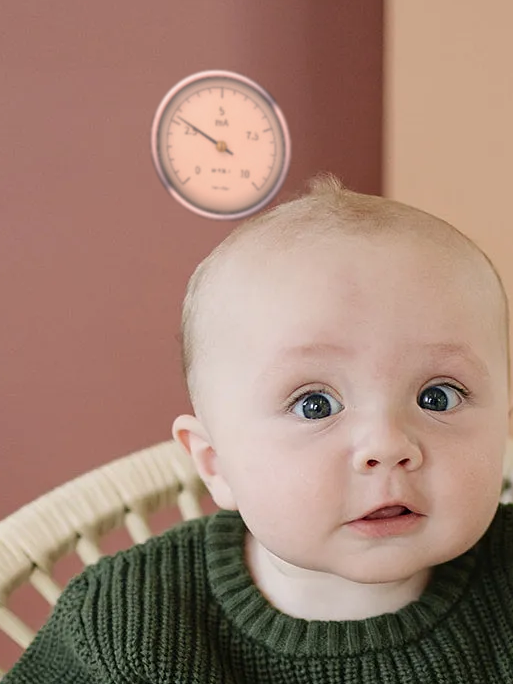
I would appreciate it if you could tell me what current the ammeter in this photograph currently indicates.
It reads 2.75 mA
